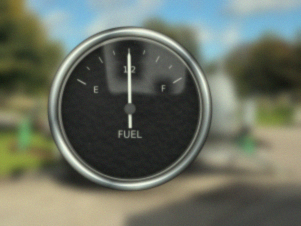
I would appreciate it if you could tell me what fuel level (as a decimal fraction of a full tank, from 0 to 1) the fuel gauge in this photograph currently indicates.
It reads 0.5
